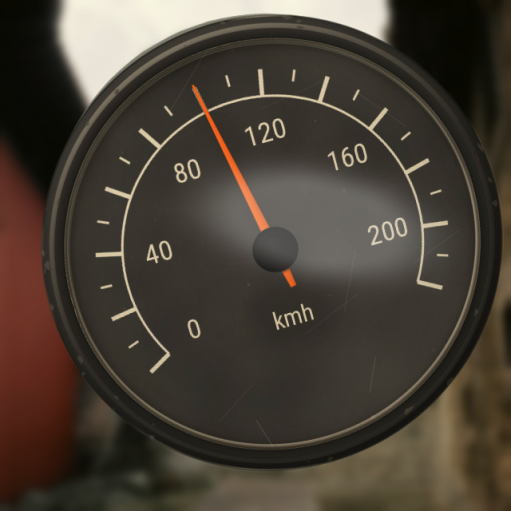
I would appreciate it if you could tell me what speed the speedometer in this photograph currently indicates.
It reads 100 km/h
